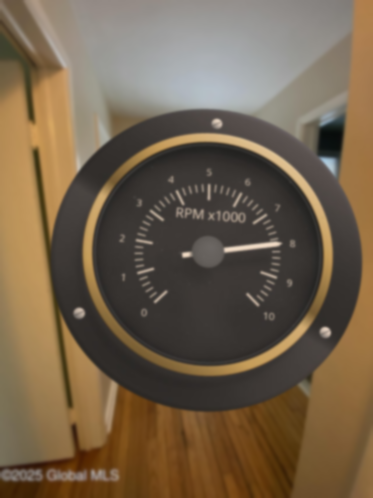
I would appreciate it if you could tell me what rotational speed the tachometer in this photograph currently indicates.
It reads 8000 rpm
